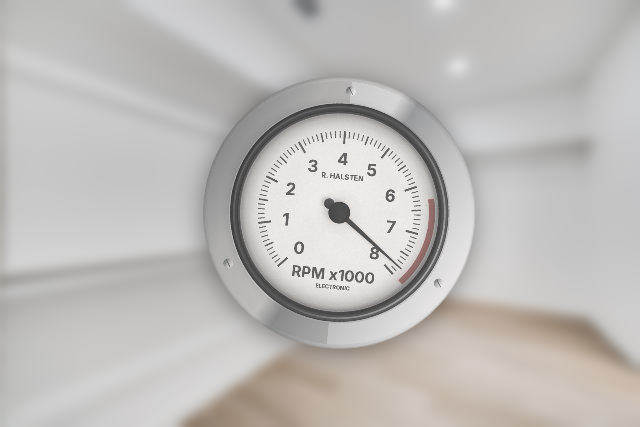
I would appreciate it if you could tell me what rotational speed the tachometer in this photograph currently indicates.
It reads 7800 rpm
